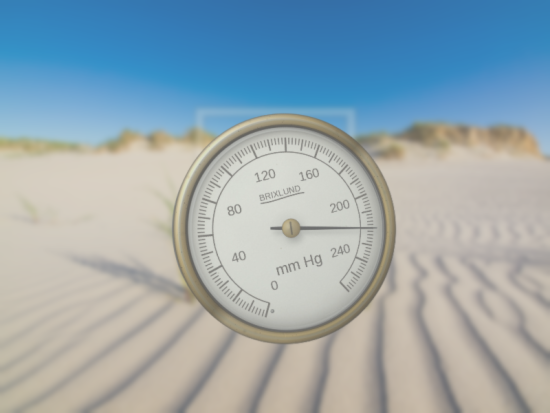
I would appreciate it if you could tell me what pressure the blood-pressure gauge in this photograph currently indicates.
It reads 220 mmHg
